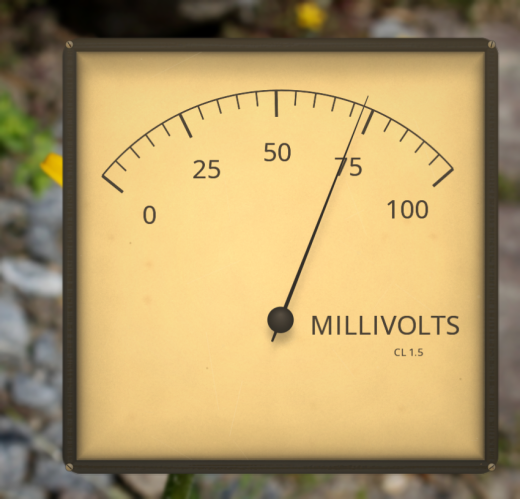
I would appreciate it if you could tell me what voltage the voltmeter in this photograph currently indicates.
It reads 72.5 mV
